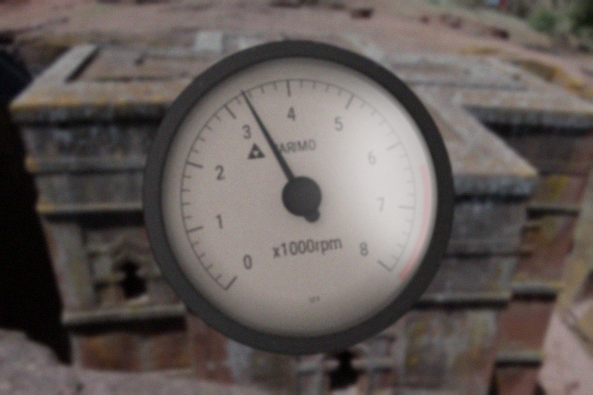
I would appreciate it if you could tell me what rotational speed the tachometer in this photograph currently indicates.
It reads 3300 rpm
